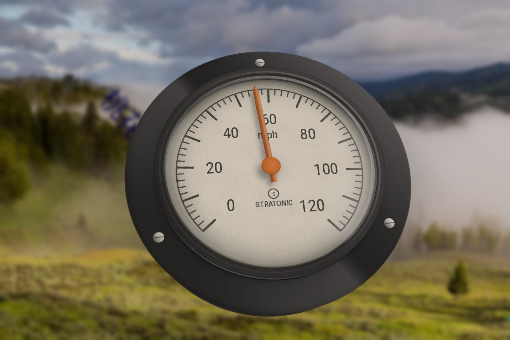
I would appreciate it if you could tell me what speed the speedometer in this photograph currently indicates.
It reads 56 mph
